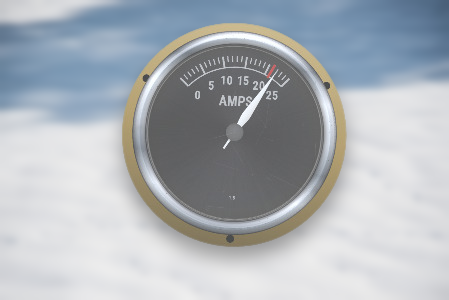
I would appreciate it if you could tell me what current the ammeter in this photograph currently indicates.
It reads 22 A
